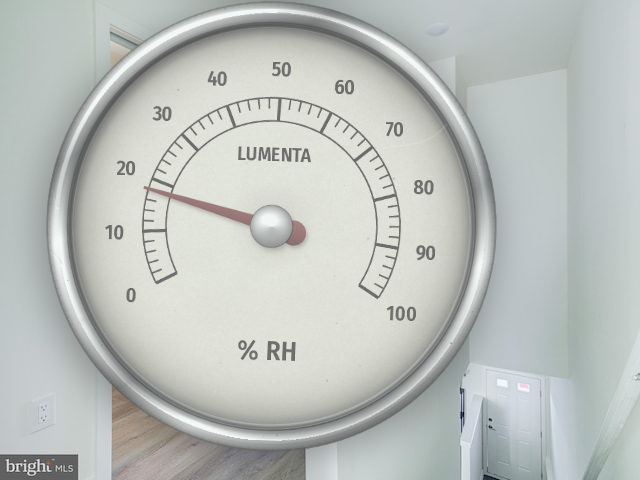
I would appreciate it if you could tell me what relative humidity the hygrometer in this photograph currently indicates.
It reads 18 %
